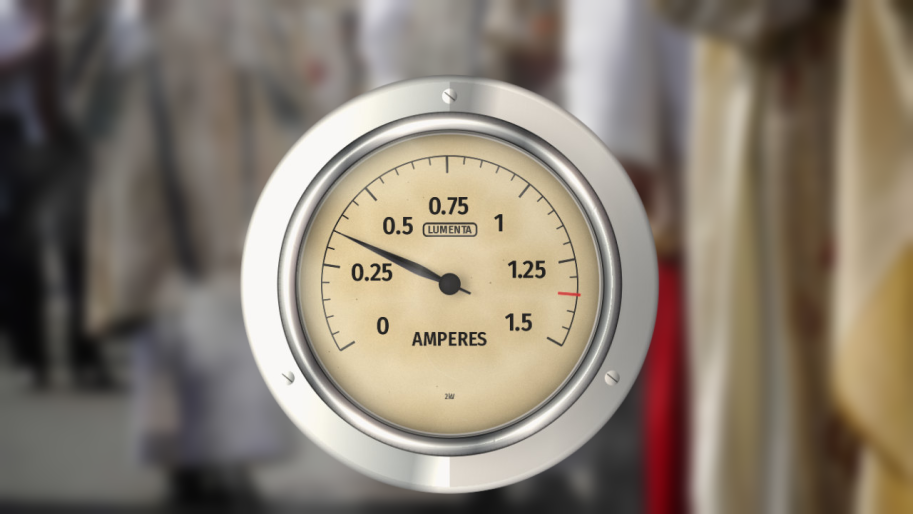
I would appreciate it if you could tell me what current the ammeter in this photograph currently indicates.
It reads 0.35 A
